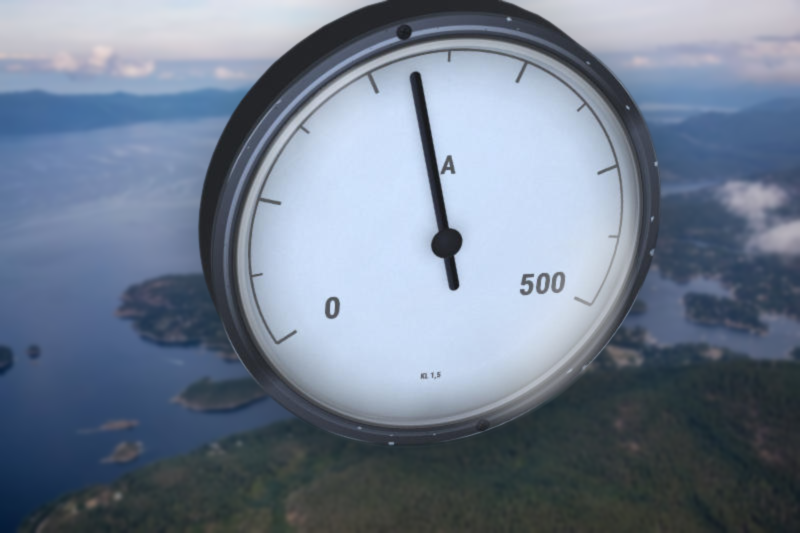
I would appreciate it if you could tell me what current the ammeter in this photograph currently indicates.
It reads 225 A
